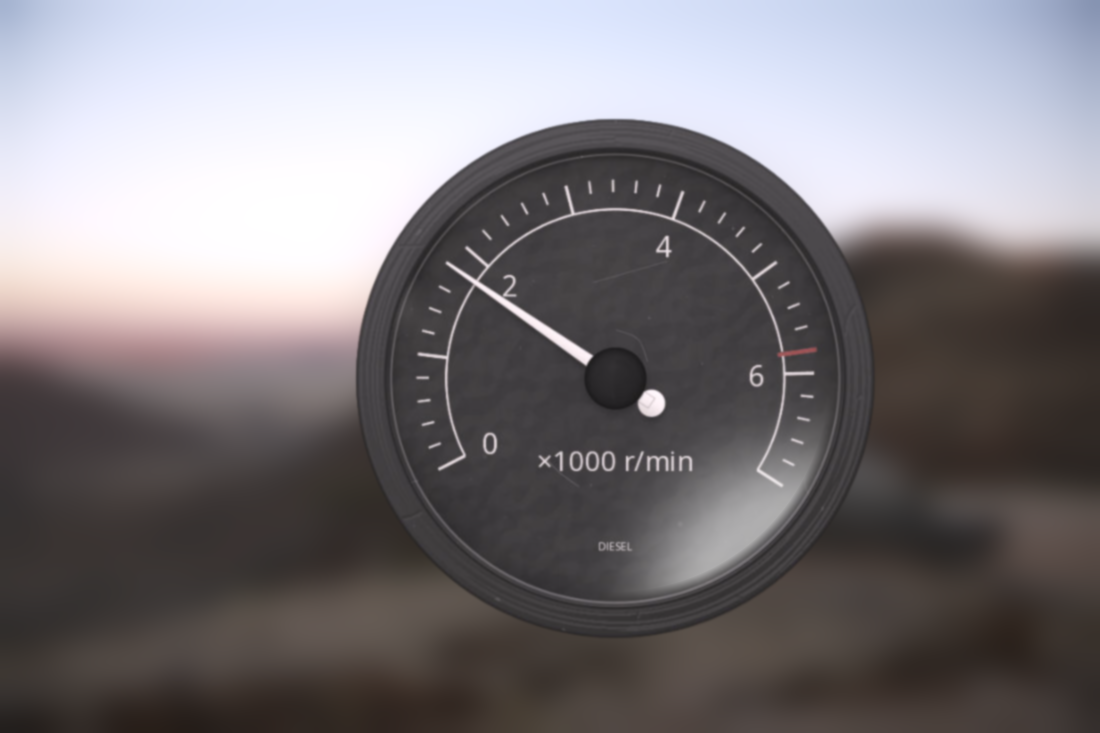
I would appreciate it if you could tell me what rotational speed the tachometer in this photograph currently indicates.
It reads 1800 rpm
